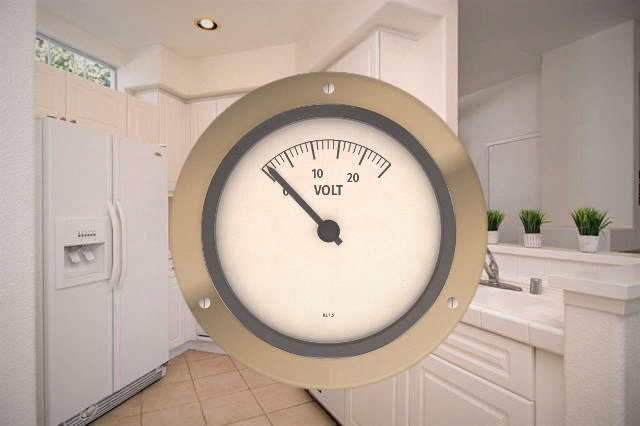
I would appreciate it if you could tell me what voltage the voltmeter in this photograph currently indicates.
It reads 1 V
